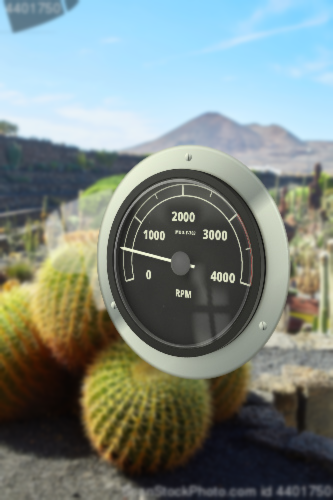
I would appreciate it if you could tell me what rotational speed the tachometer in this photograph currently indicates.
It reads 500 rpm
